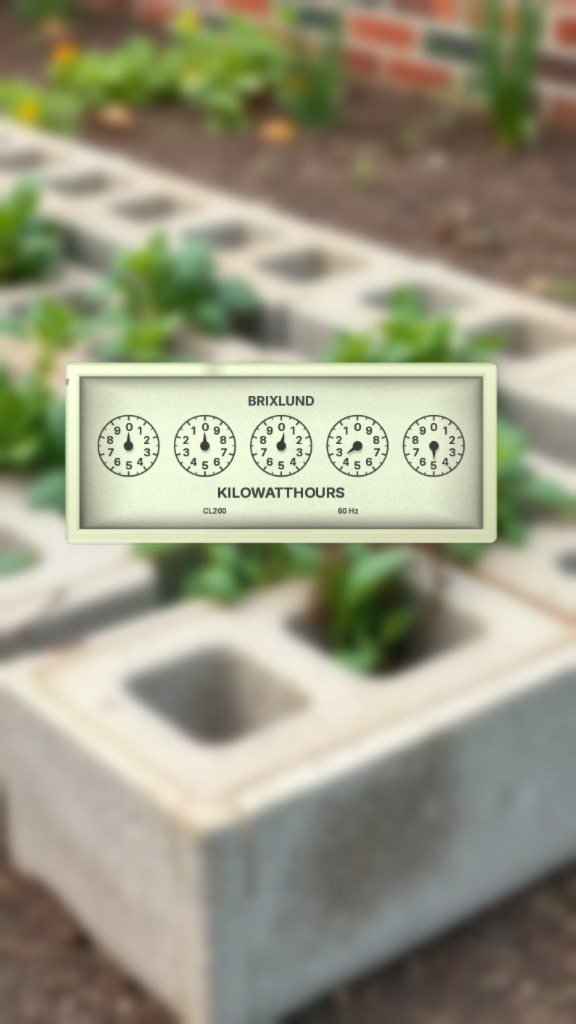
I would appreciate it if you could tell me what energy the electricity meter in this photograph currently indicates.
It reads 35 kWh
